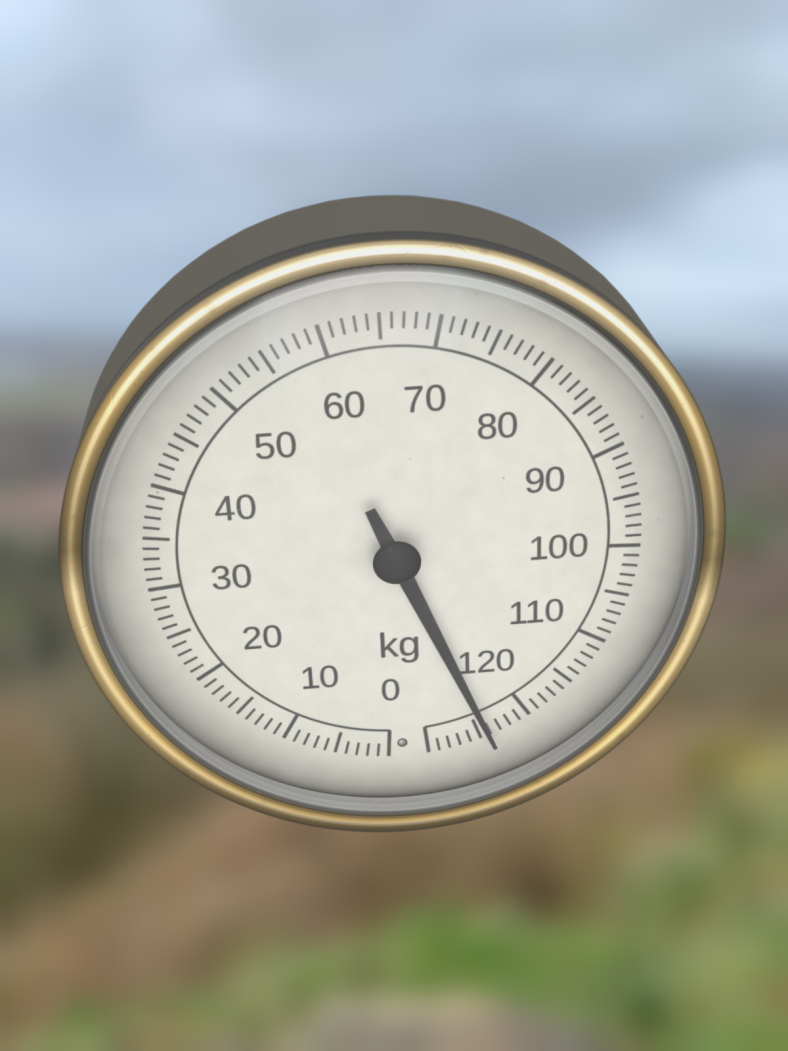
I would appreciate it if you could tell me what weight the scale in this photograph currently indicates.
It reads 124 kg
